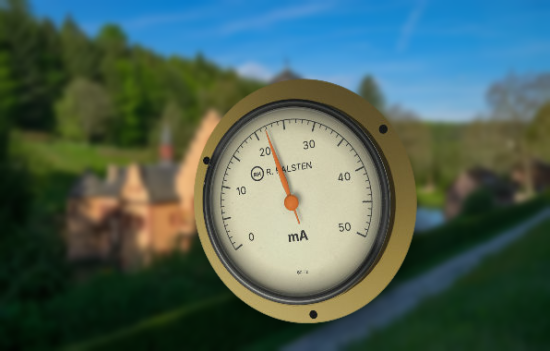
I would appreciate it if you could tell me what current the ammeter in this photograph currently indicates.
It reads 22 mA
